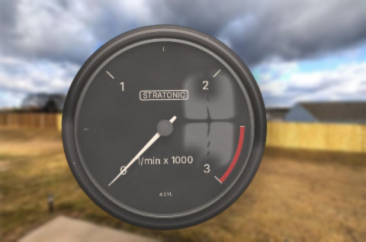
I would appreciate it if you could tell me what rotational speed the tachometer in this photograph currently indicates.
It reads 0 rpm
